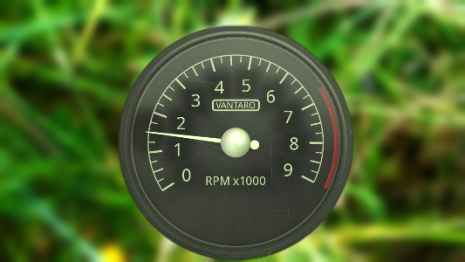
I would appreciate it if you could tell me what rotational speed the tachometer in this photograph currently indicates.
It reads 1500 rpm
